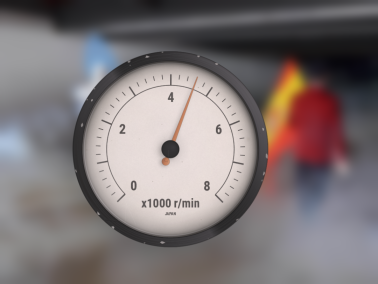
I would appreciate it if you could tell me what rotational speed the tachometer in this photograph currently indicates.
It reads 4600 rpm
